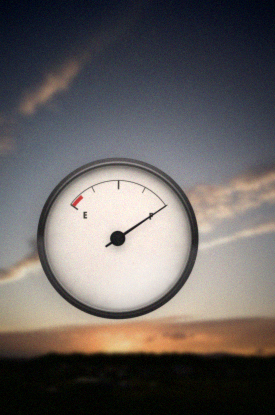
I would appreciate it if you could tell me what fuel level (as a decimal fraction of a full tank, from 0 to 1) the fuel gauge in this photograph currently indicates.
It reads 1
